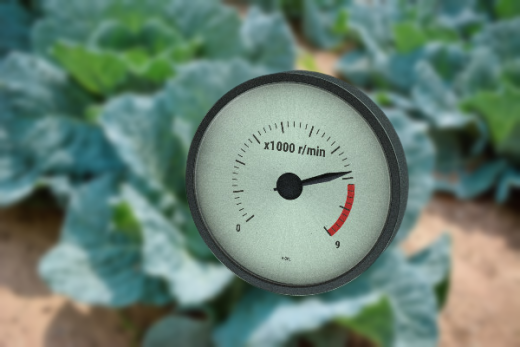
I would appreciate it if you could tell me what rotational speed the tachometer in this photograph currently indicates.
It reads 6800 rpm
